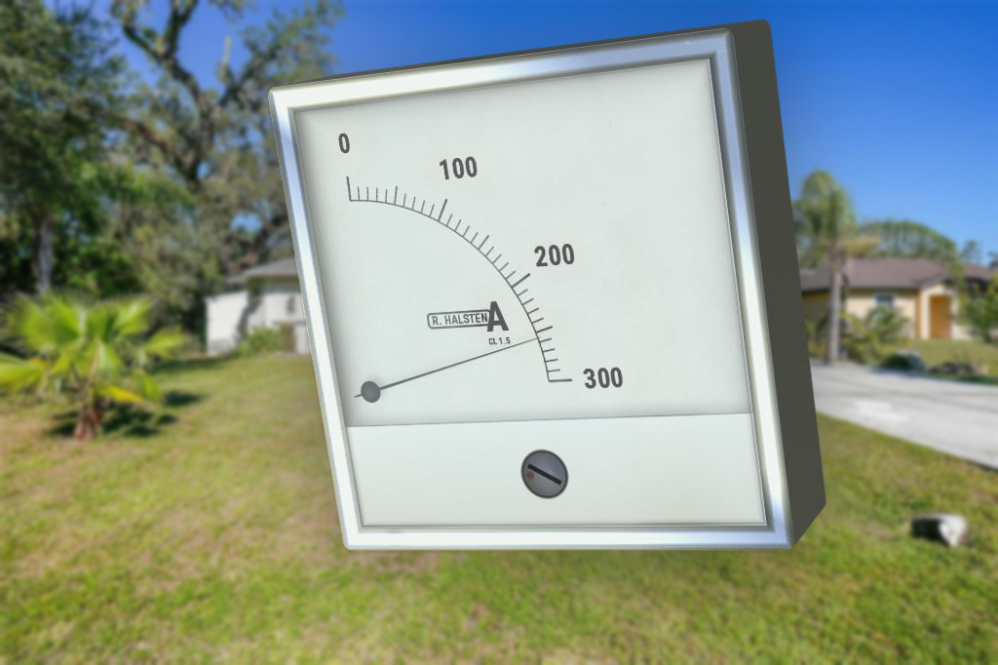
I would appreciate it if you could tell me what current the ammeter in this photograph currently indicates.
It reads 255 A
